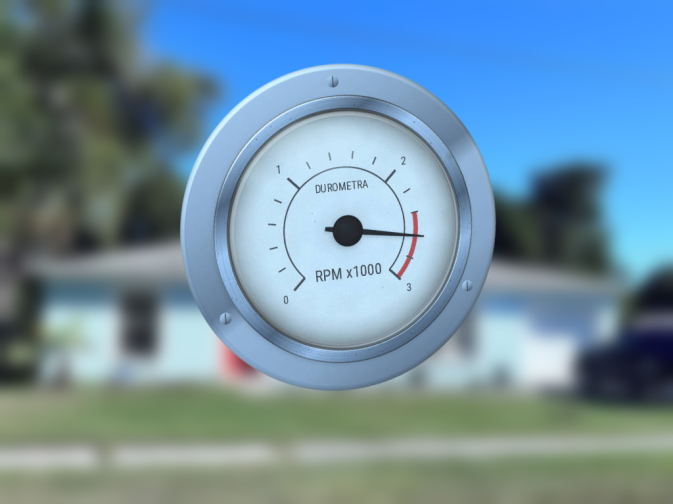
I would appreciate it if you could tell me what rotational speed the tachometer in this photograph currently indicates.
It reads 2600 rpm
